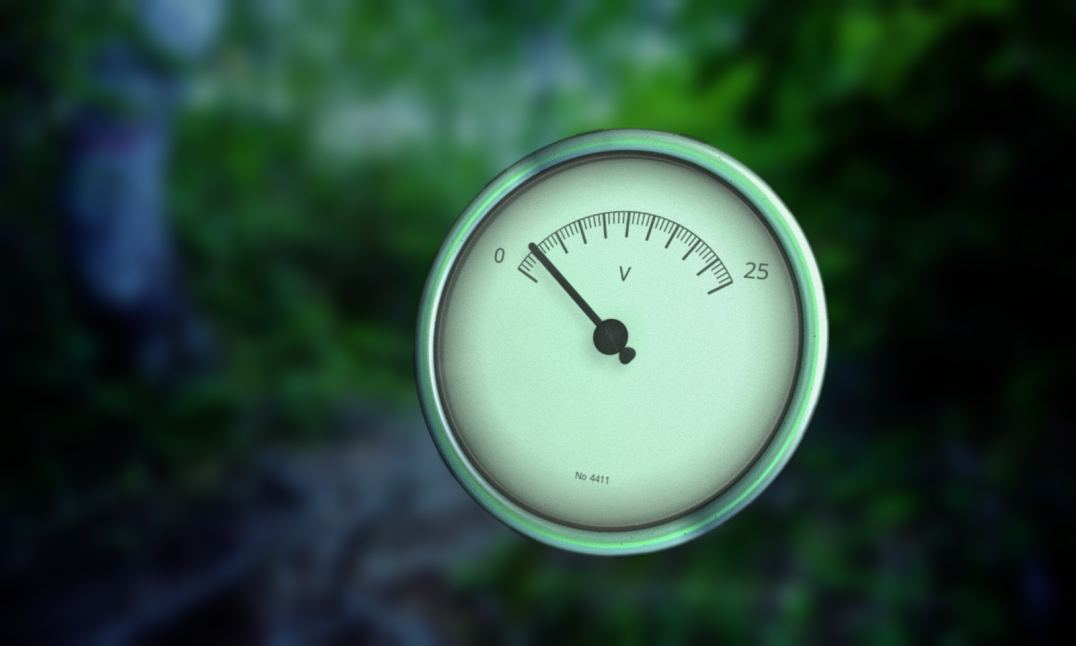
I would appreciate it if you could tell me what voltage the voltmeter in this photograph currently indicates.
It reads 2.5 V
